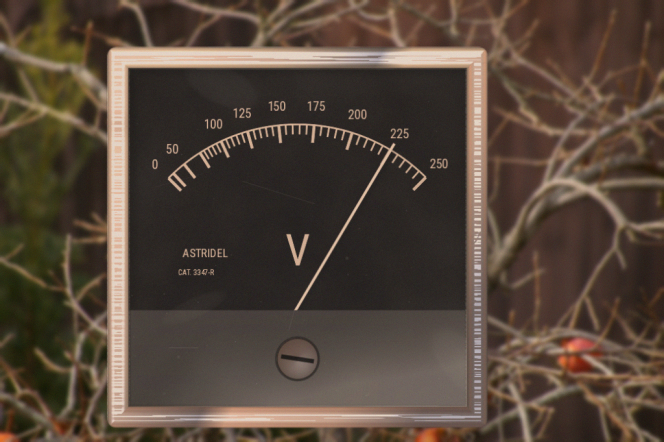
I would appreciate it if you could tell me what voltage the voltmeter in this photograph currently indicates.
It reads 225 V
